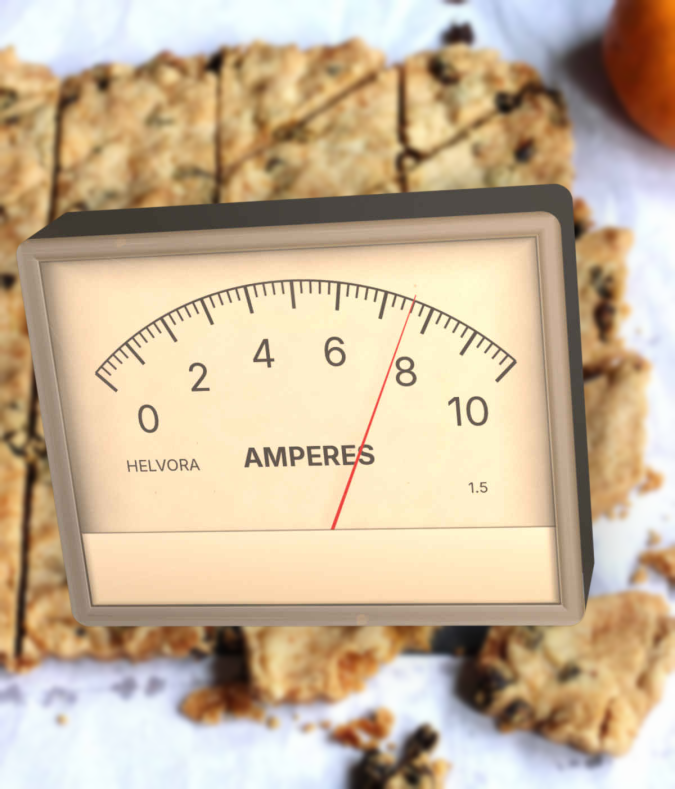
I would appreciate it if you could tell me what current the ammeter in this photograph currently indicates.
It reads 7.6 A
